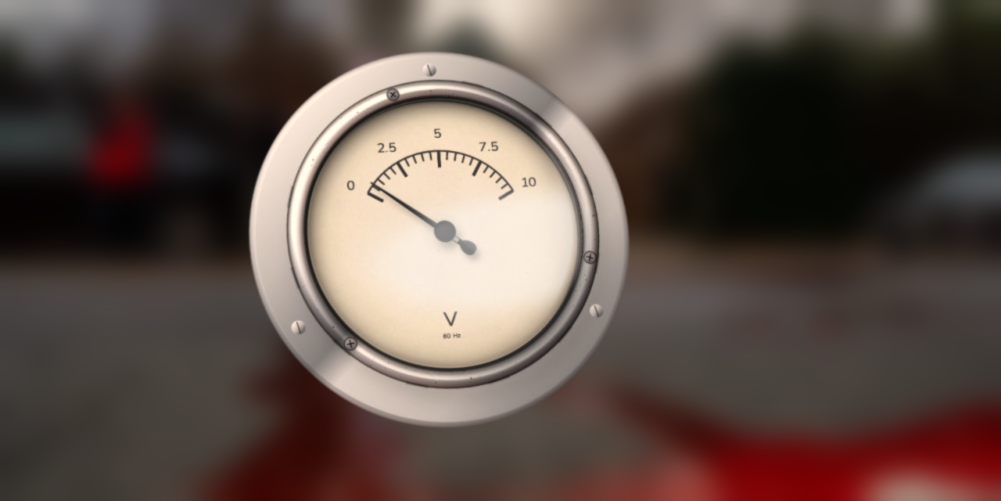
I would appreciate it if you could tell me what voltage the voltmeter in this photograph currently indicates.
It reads 0.5 V
